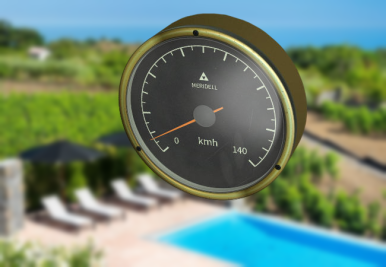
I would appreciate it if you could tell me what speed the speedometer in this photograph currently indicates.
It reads 7.5 km/h
